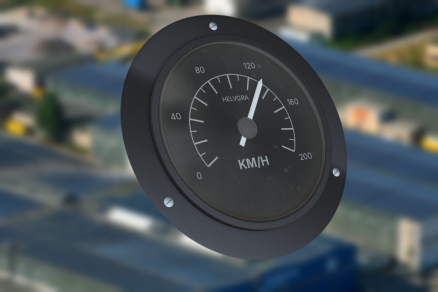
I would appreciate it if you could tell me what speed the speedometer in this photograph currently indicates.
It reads 130 km/h
